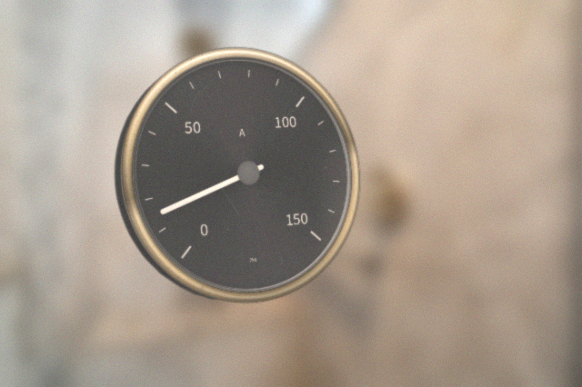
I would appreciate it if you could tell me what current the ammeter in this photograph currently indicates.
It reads 15 A
